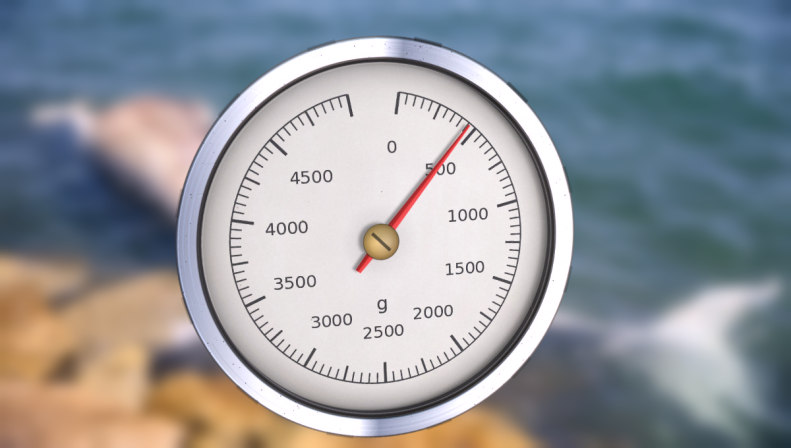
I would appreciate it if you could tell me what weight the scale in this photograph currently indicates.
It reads 450 g
